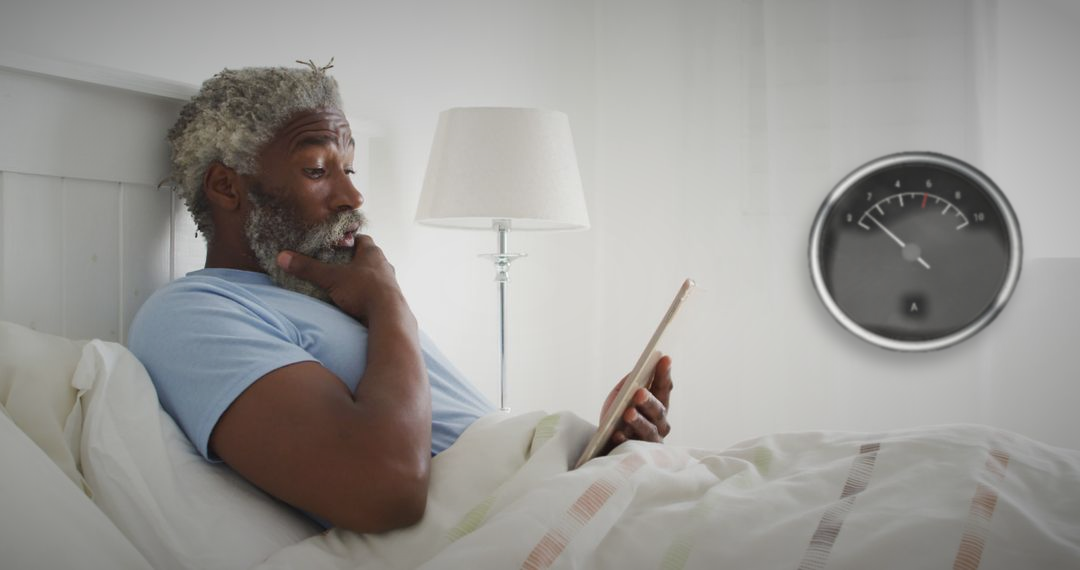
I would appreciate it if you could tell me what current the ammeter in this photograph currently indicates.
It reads 1 A
